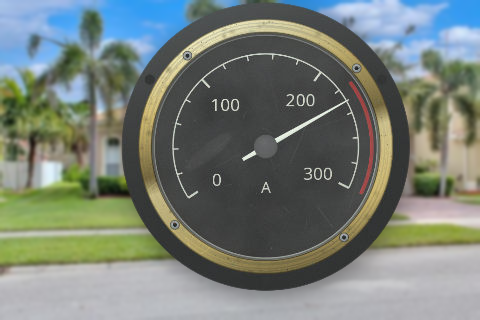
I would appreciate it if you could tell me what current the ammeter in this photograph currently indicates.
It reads 230 A
